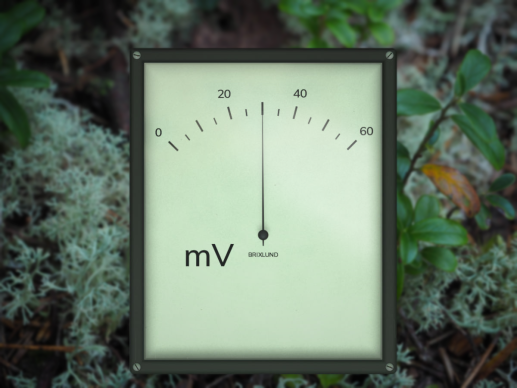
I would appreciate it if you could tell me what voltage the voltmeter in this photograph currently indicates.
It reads 30 mV
